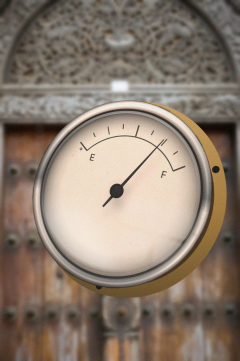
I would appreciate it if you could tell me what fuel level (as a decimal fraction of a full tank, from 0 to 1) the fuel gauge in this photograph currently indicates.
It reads 0.75
